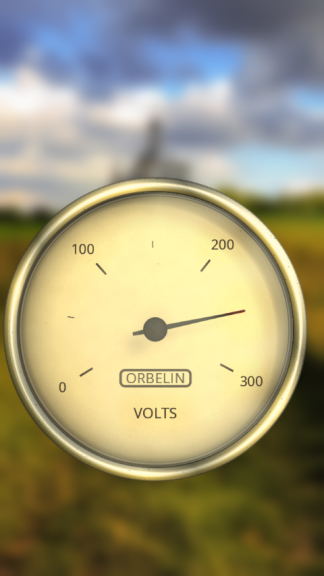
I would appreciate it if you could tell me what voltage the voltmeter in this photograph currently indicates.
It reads 250 V
